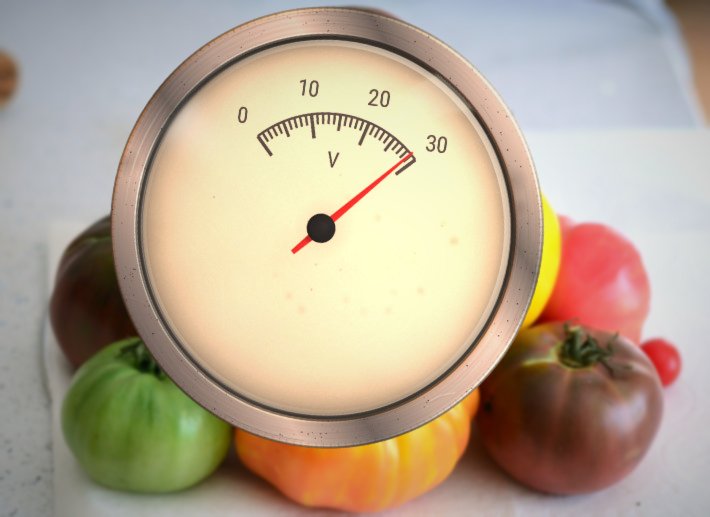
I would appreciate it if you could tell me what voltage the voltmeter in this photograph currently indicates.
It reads 29 V
